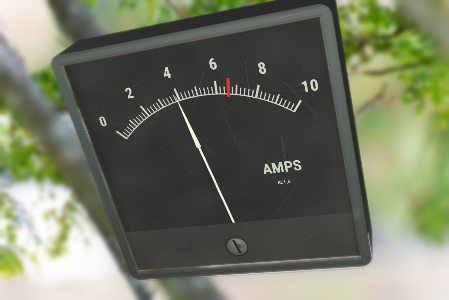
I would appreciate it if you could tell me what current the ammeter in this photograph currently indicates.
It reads 4 A
